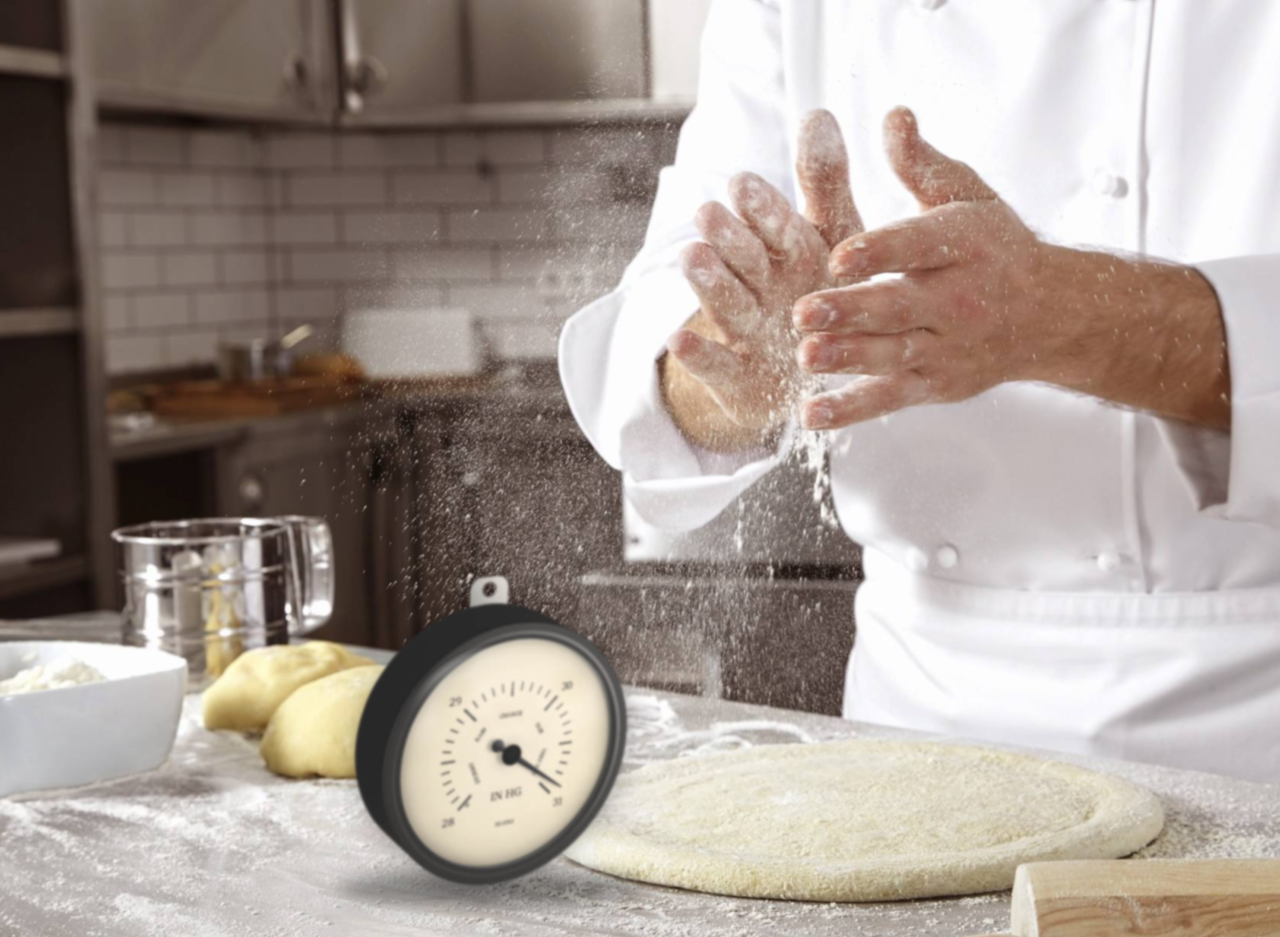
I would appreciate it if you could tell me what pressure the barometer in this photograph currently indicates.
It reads 30.9 inHg
